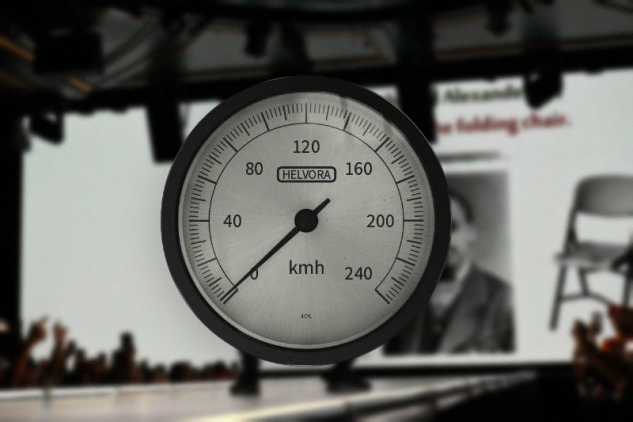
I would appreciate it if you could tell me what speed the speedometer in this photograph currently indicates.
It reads 2 km/h
